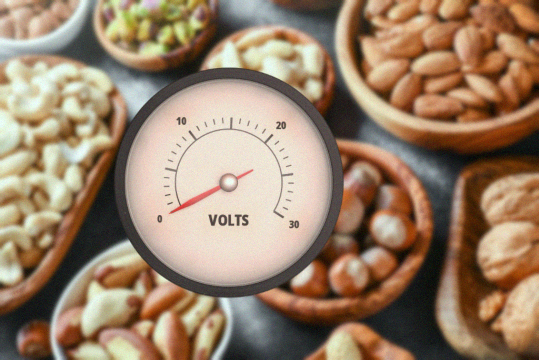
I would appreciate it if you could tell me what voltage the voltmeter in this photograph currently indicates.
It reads 0 V
